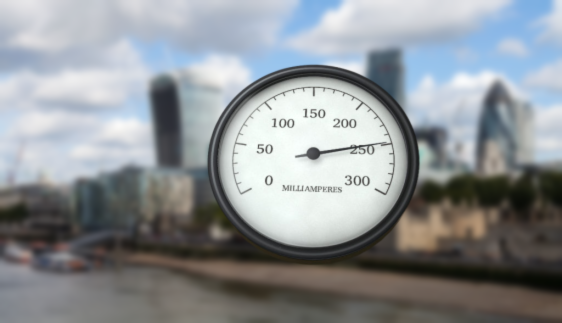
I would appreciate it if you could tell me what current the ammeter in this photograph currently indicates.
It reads 250 mA
